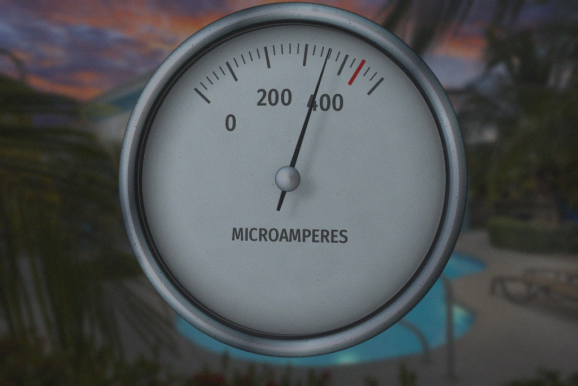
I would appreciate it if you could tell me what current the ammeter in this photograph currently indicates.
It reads 360 µA
